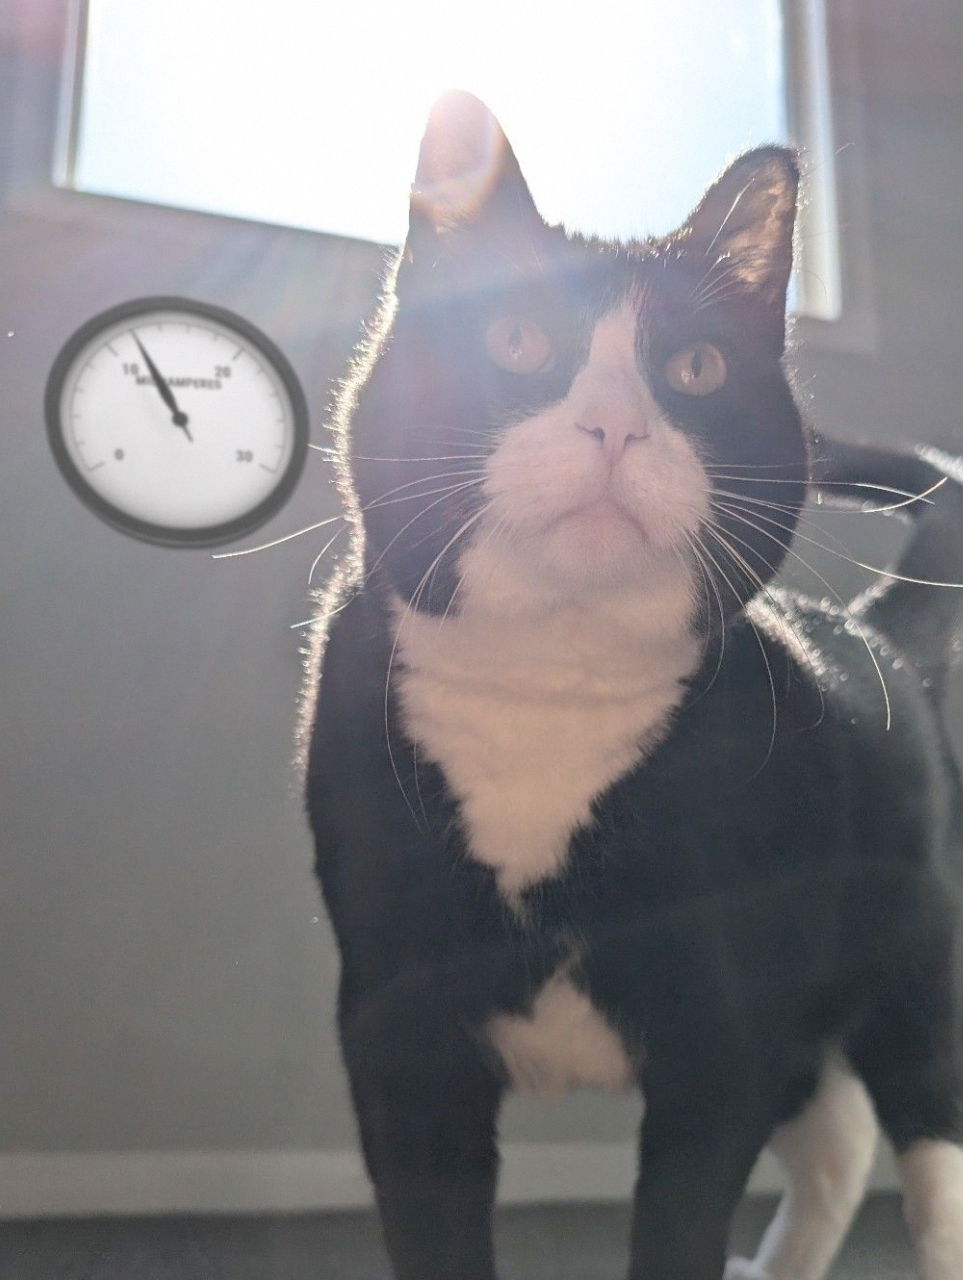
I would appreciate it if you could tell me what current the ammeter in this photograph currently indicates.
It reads 12 mA
